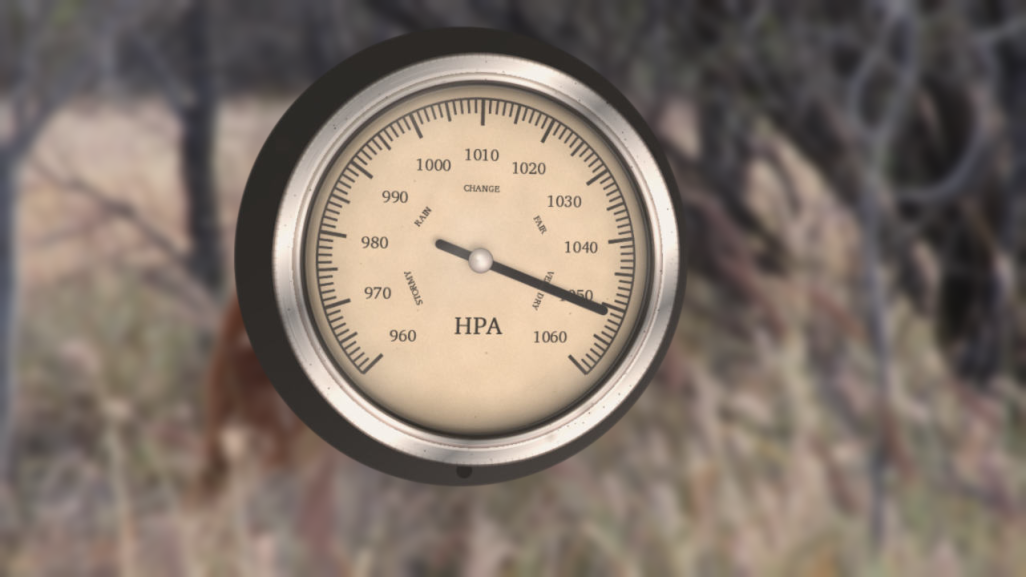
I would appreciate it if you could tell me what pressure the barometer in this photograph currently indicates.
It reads 1051 hPa
